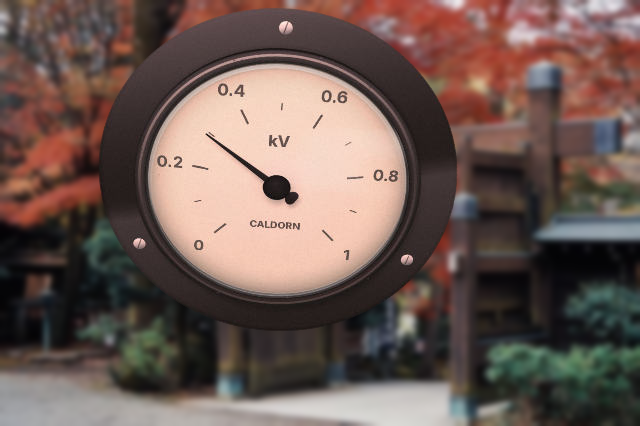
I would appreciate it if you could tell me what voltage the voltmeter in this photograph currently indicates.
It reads 0.3 kV
